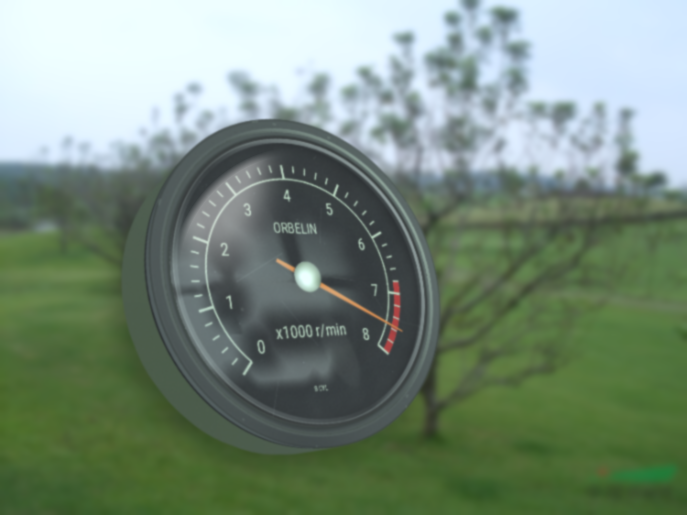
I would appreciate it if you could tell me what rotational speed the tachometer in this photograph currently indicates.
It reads 7600 rpm
